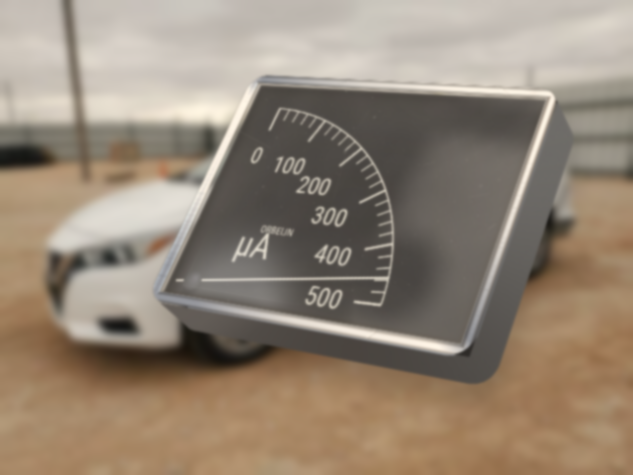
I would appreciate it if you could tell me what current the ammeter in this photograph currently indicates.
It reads 460 µA
